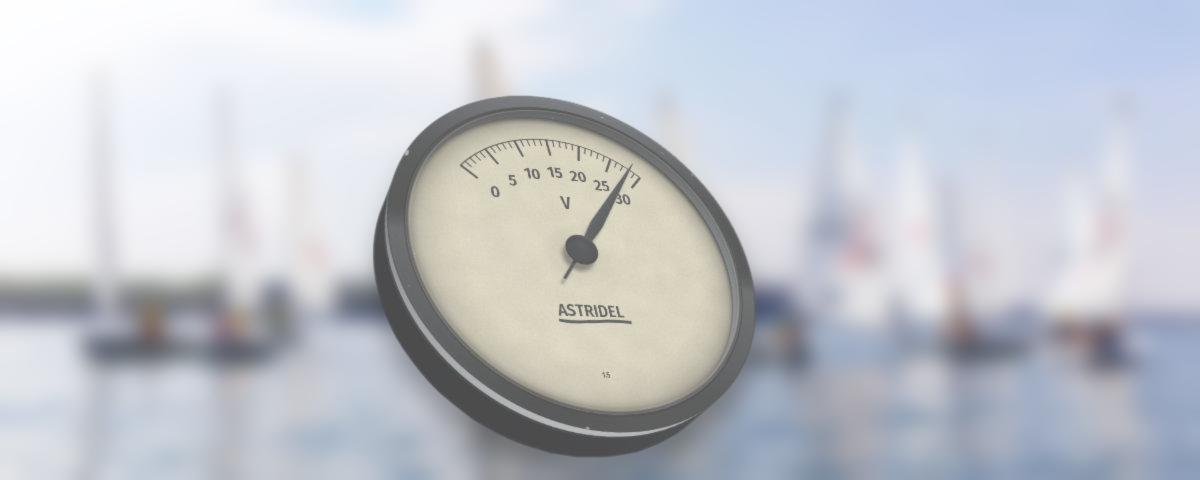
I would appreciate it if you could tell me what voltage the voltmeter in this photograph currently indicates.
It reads 28 V
